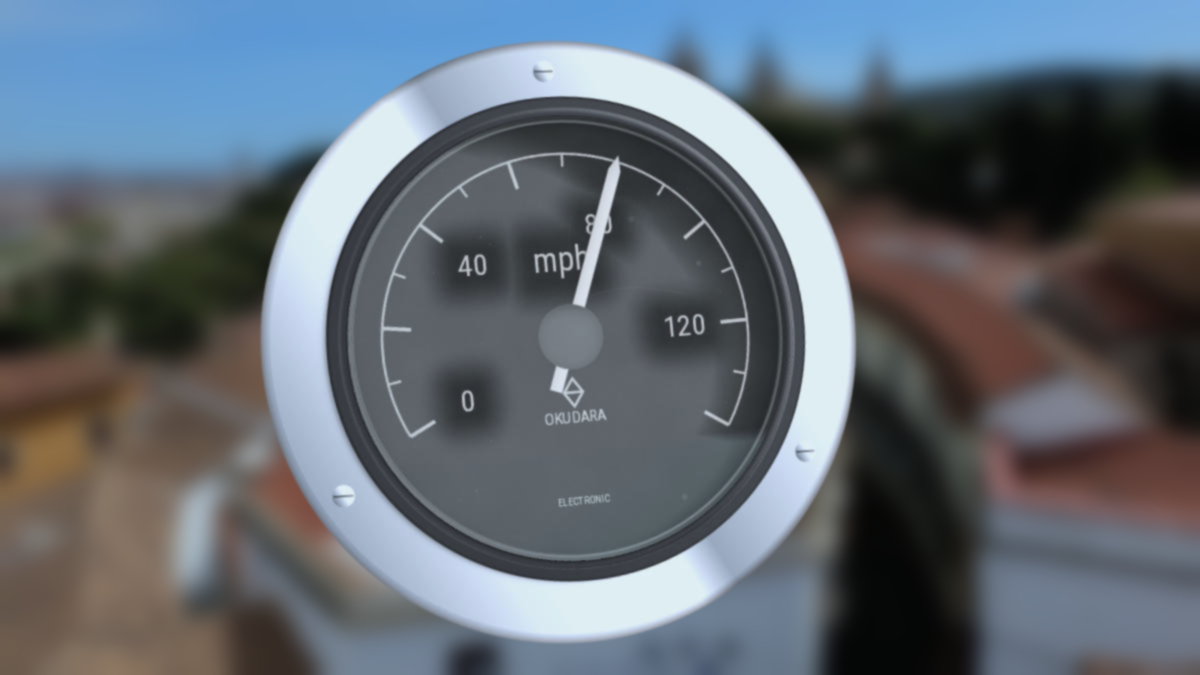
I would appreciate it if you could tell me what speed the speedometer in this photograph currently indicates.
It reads 80 mph
